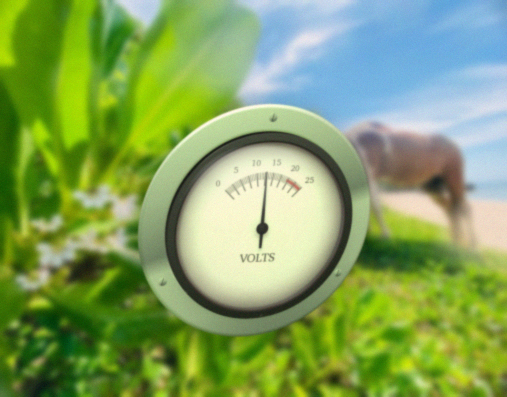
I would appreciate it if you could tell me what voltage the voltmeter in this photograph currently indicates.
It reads 12.5 V
